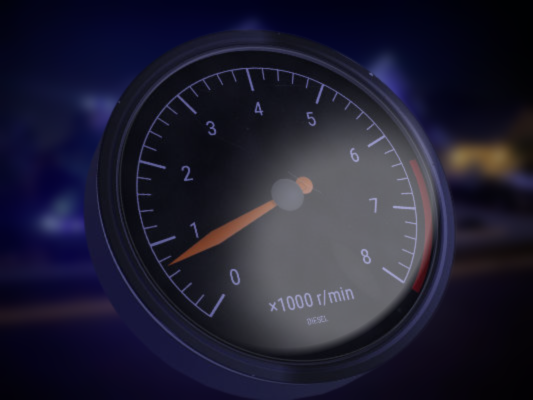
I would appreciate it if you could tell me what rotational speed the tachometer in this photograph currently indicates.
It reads 700 rpm
